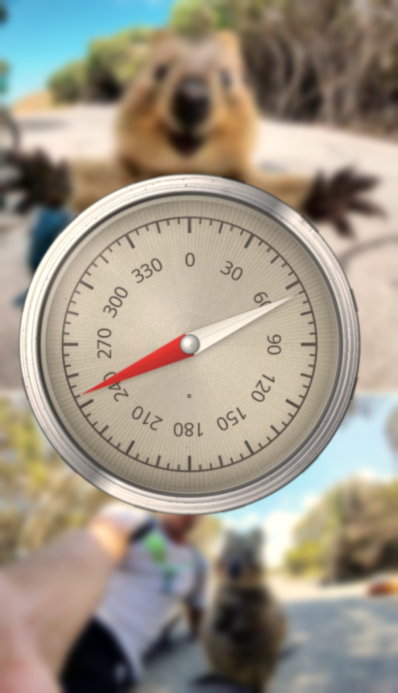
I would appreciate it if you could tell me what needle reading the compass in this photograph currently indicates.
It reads 245 °
